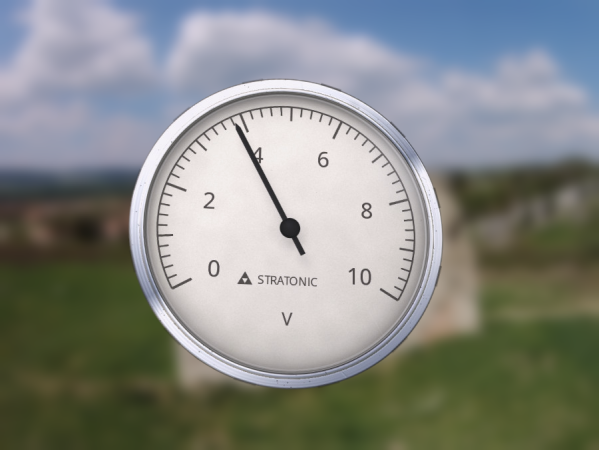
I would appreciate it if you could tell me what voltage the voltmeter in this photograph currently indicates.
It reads 3.8 V
